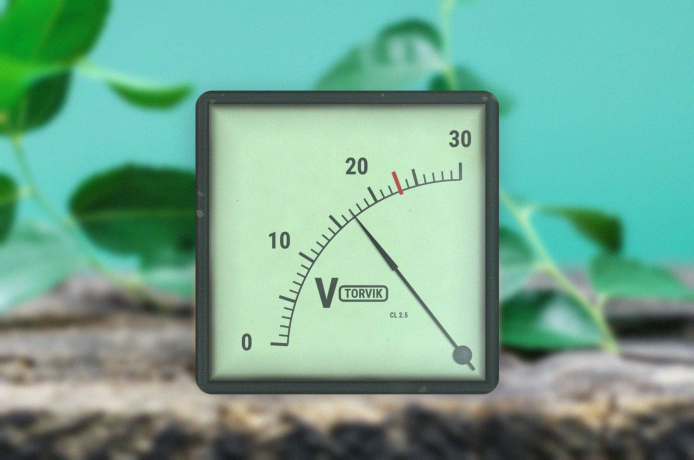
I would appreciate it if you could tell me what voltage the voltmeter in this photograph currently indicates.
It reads 17 V
